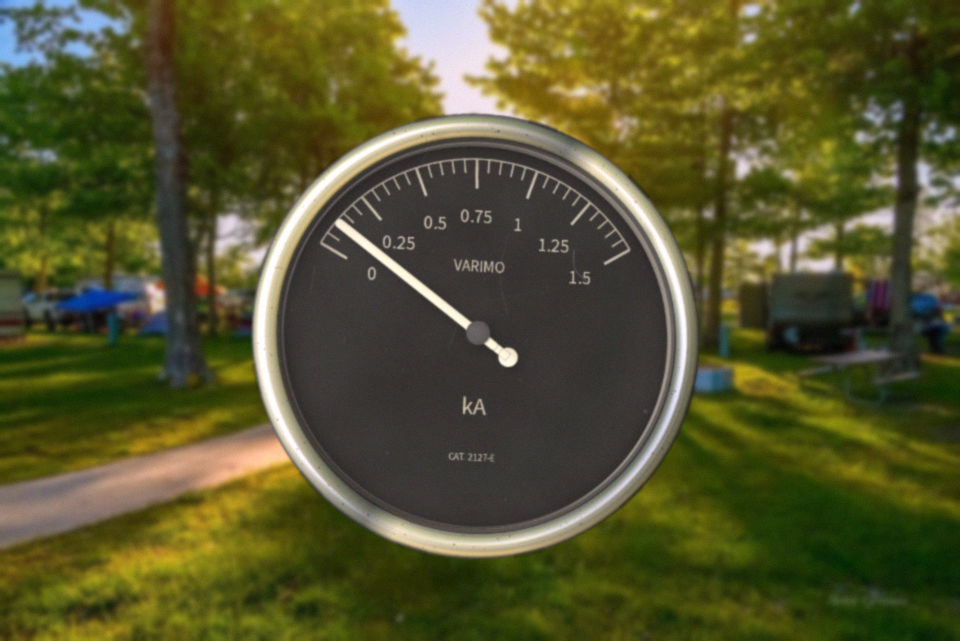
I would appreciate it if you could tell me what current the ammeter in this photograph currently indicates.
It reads 0.1 kA
